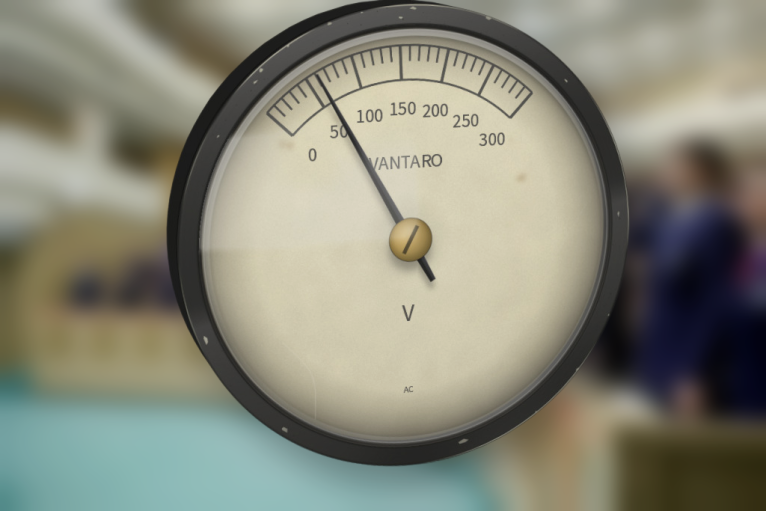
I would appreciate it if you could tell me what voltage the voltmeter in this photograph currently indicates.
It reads 60 V
